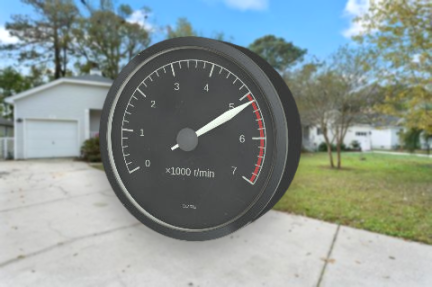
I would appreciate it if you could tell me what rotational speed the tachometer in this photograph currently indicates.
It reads 5200 rpm
